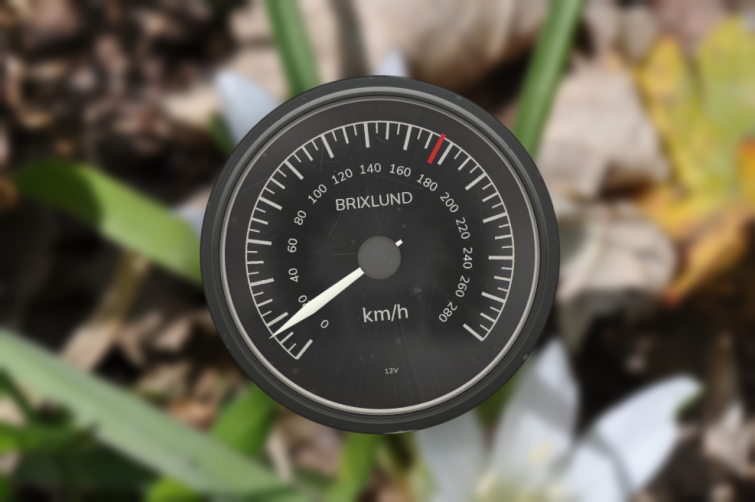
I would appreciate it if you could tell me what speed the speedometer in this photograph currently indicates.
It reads 15 km/h
